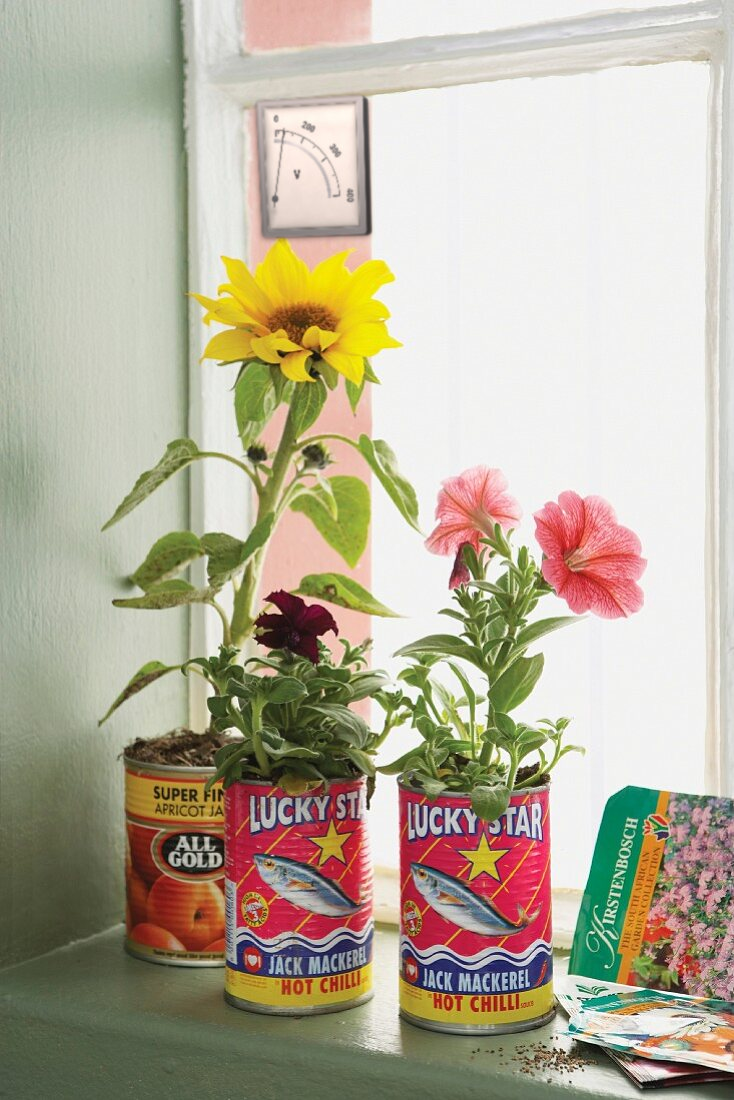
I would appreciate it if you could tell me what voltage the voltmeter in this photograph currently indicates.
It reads 100 V
